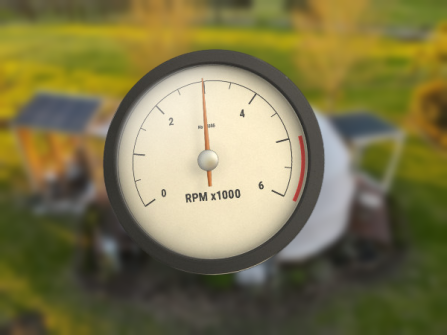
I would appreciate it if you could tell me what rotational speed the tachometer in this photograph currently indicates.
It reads 3000 rpm
